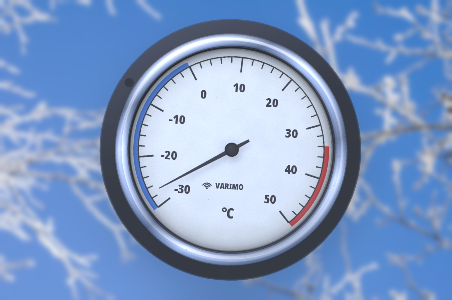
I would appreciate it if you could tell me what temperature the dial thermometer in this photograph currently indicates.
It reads -27 °C
